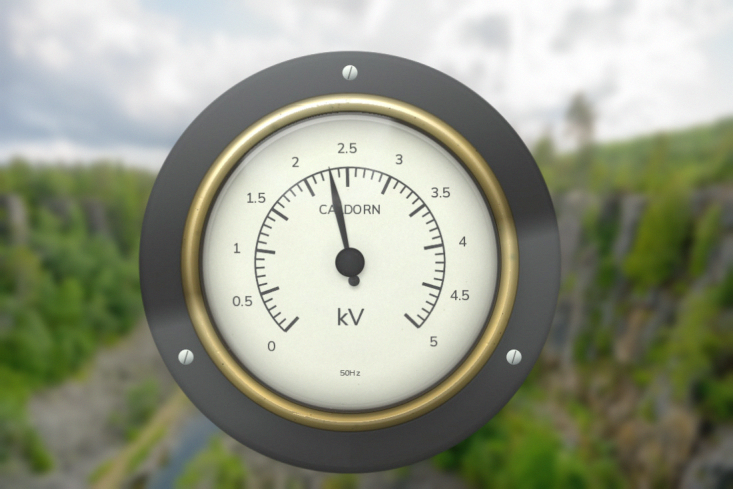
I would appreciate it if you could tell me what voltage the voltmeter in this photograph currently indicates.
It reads 2.3 kV
